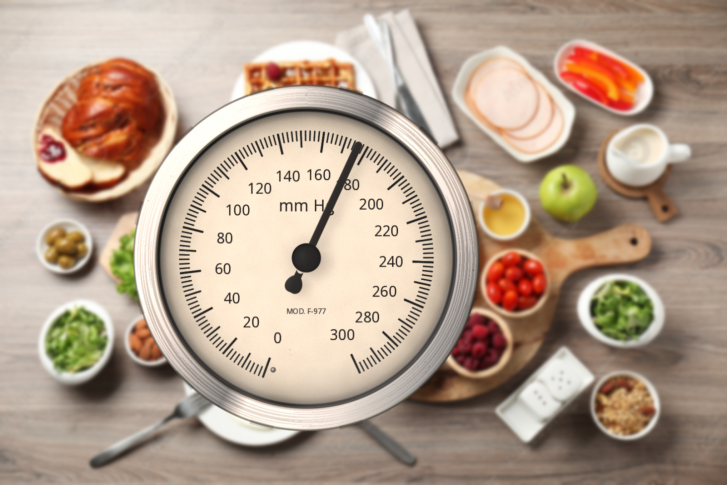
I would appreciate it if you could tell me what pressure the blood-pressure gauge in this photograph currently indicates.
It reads 176 mmHg
